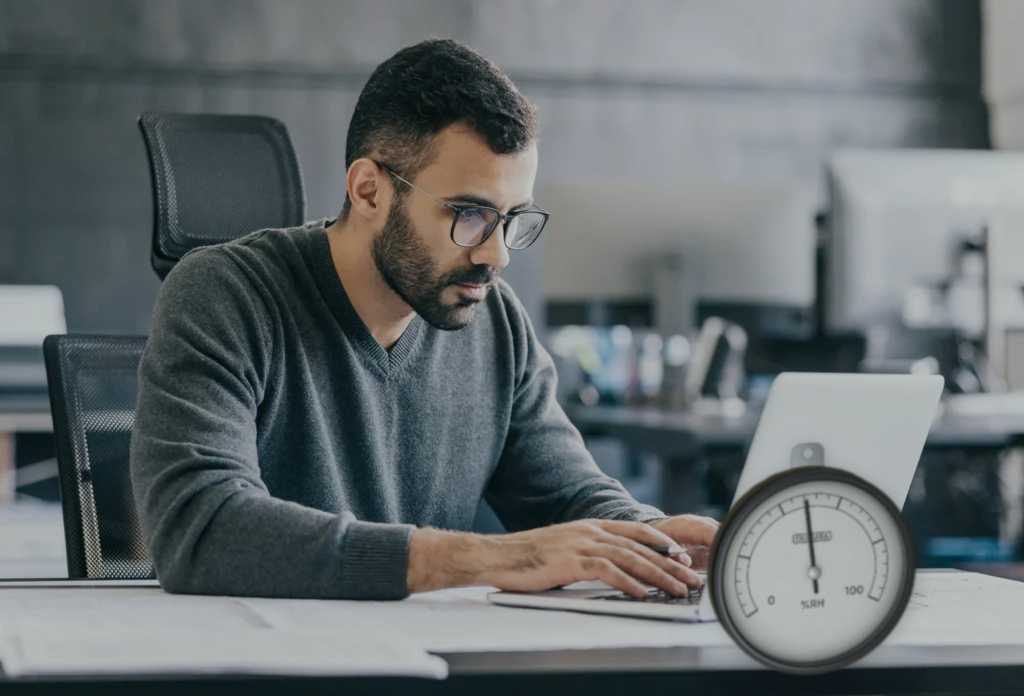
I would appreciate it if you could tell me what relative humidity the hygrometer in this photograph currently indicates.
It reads 48 %
